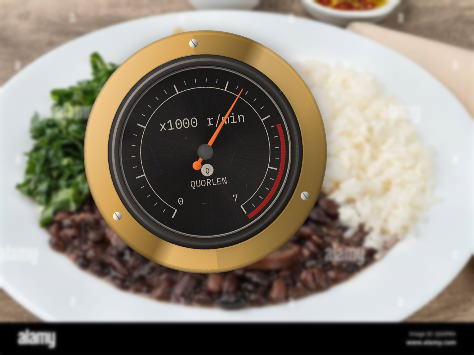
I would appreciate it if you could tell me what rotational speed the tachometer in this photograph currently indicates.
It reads 4300 rpm
